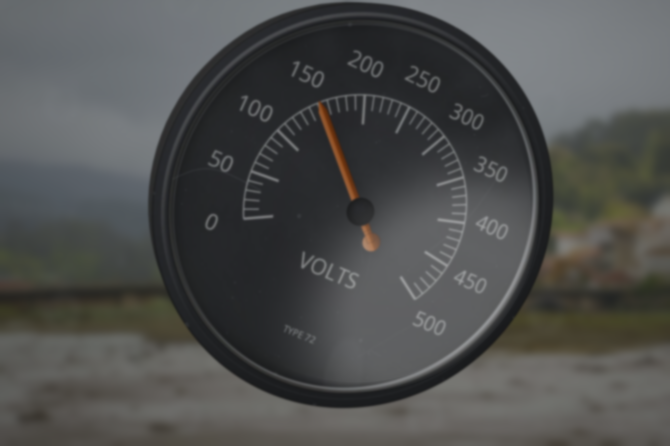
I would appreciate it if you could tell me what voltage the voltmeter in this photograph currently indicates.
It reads 150 V
